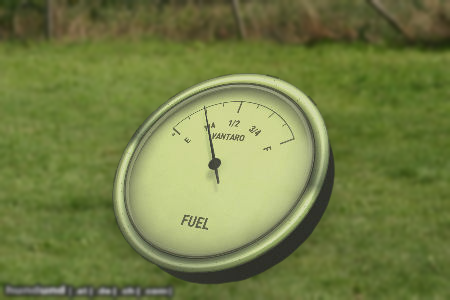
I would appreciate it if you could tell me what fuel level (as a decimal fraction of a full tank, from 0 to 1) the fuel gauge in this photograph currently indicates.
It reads 0.25
